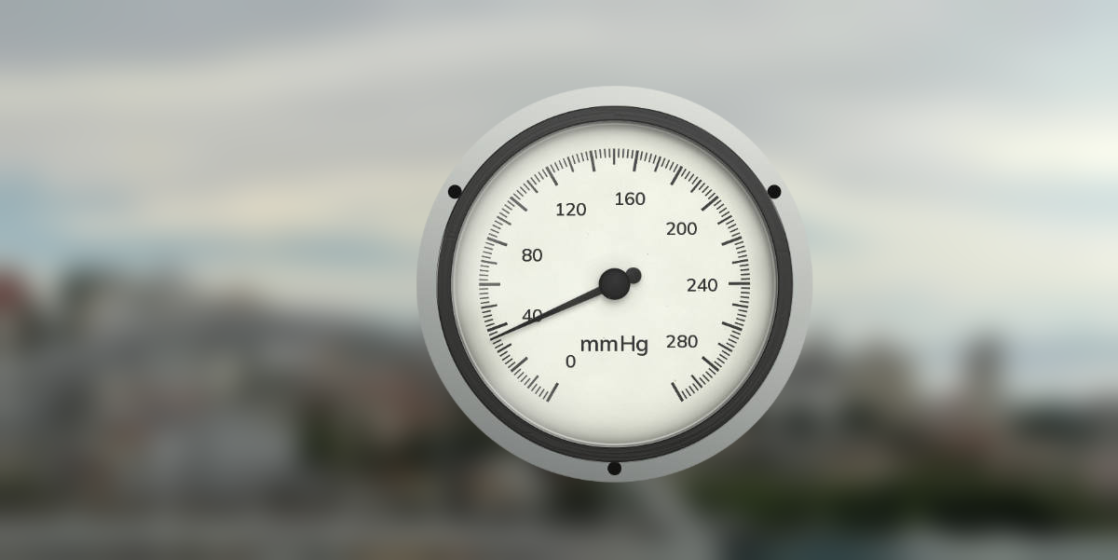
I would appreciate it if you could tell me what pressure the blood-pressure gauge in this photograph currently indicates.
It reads 36 mmHg
